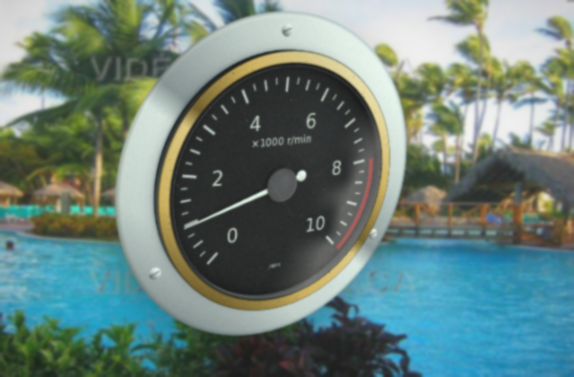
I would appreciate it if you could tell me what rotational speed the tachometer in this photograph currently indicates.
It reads 1000 rpm
